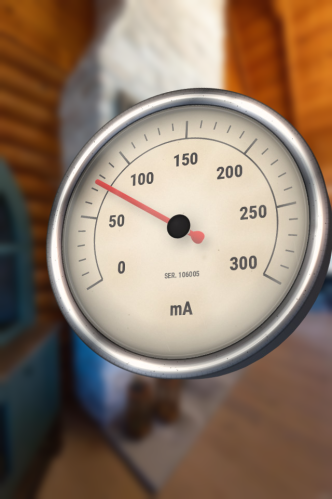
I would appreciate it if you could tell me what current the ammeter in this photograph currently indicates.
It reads 75 mA
